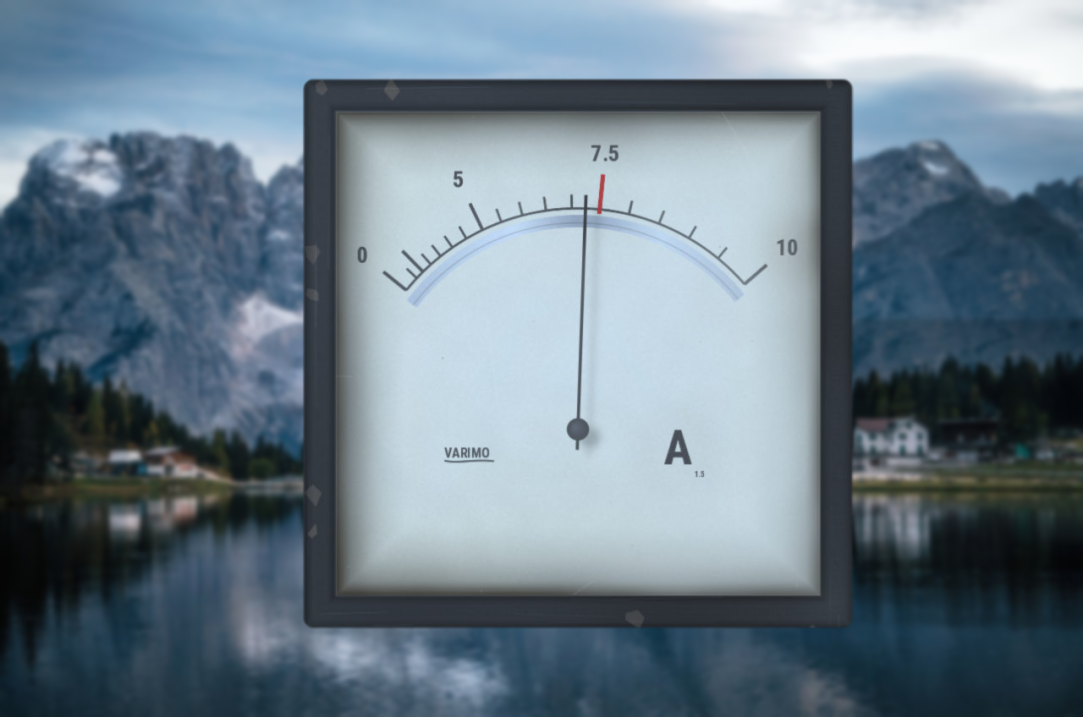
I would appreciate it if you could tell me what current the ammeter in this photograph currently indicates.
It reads 7.25 A
